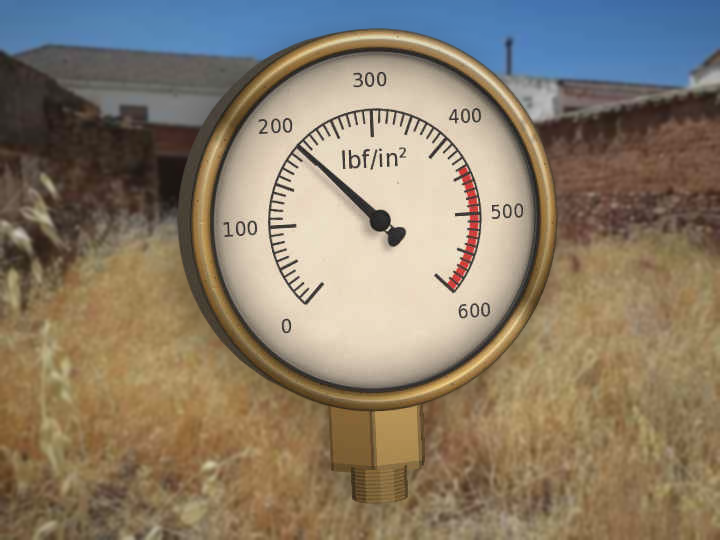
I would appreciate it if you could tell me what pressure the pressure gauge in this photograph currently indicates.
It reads 200 psi
